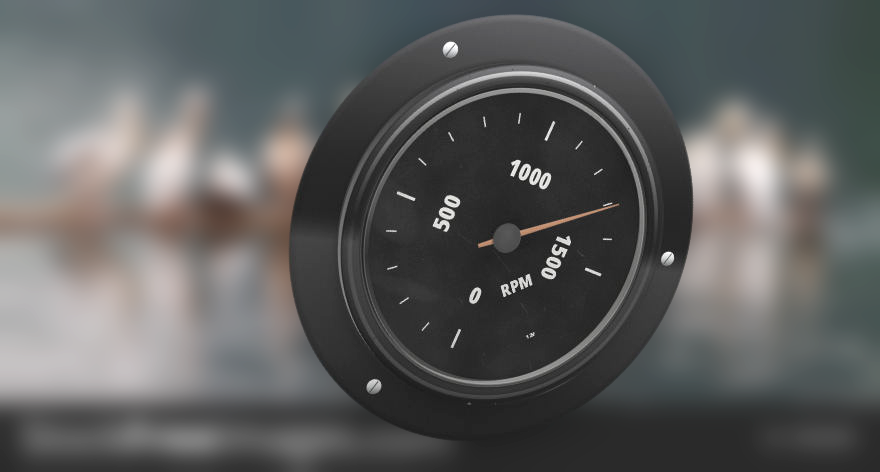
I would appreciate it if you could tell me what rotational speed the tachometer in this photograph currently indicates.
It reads 1300 rpm
